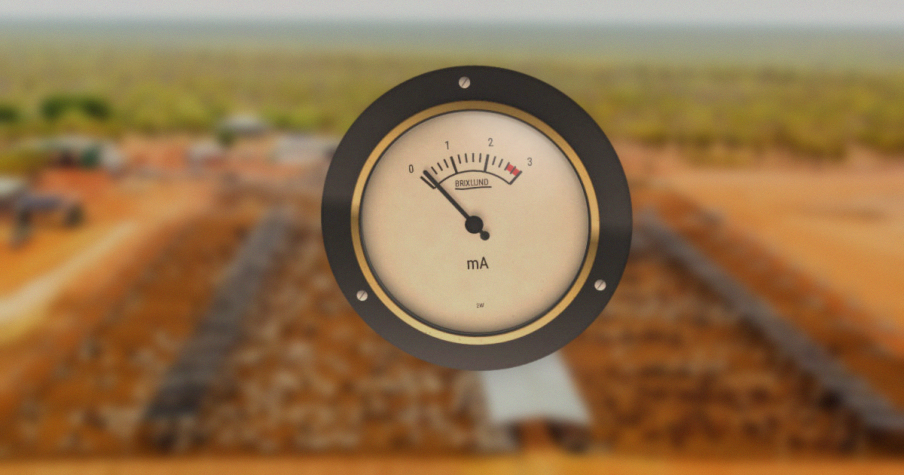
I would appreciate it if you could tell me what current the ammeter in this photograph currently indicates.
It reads 0.2 mA
